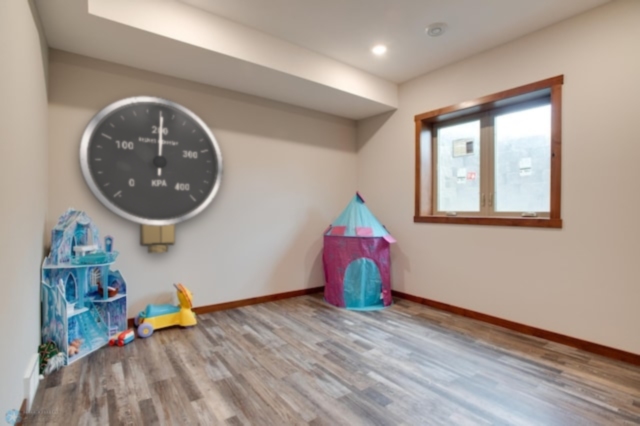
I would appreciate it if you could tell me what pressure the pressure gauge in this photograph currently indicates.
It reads 200 kPa
